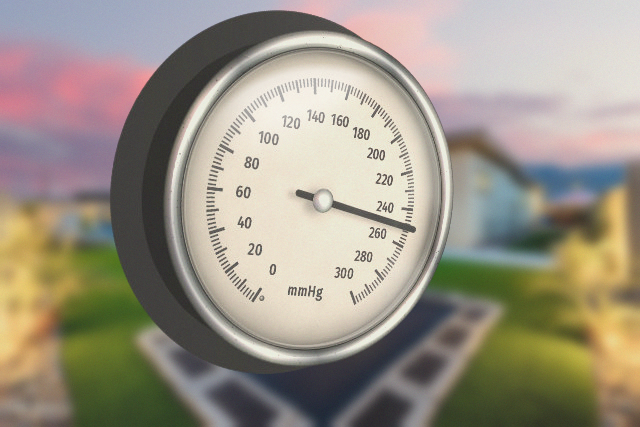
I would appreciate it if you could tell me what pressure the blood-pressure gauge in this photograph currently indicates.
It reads 250 mmHg
